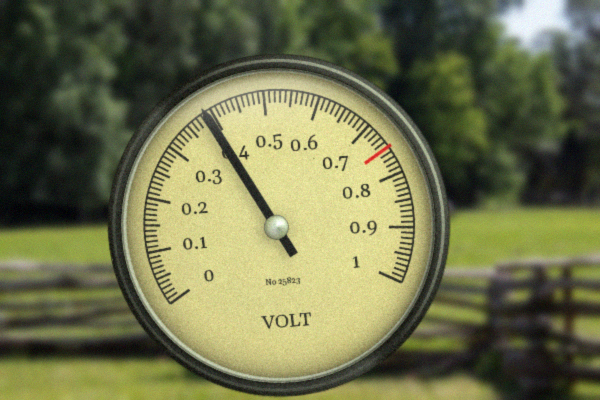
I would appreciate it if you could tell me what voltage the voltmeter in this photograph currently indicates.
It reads 0.39 V
